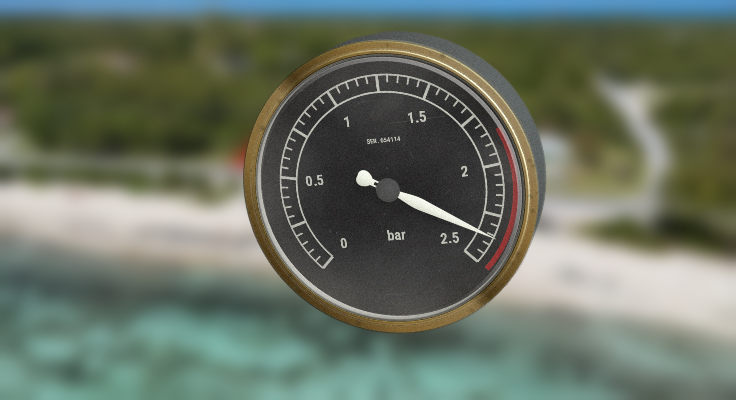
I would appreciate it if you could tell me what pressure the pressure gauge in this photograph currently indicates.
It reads 2.35 bar
